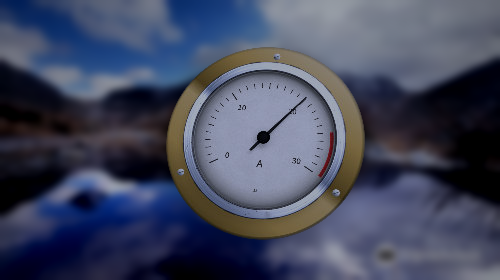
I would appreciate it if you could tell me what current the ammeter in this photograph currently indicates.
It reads 20 A
